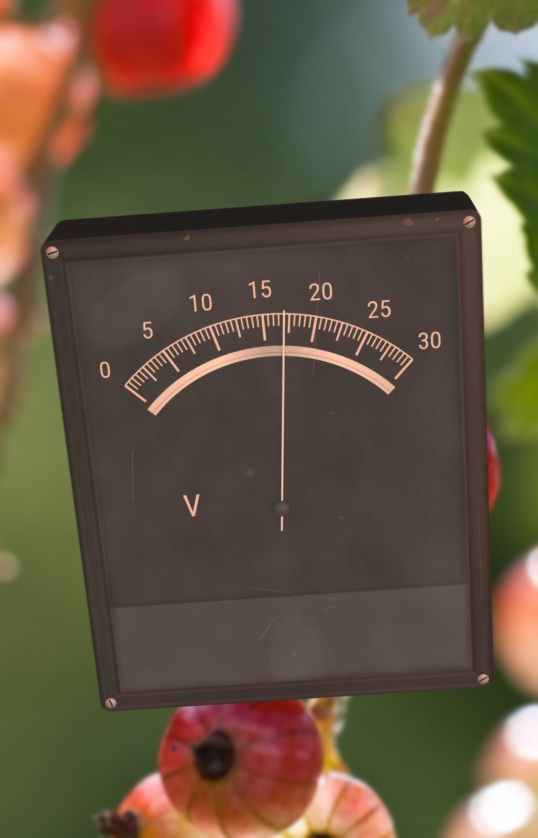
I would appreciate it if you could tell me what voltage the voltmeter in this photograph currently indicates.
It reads 17 V
